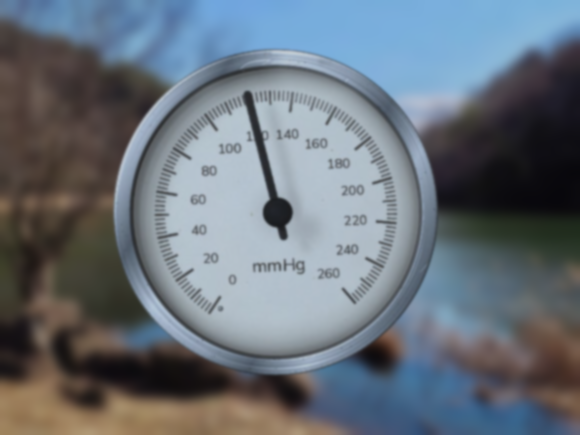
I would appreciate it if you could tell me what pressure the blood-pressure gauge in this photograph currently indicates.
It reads 120 mmHg
